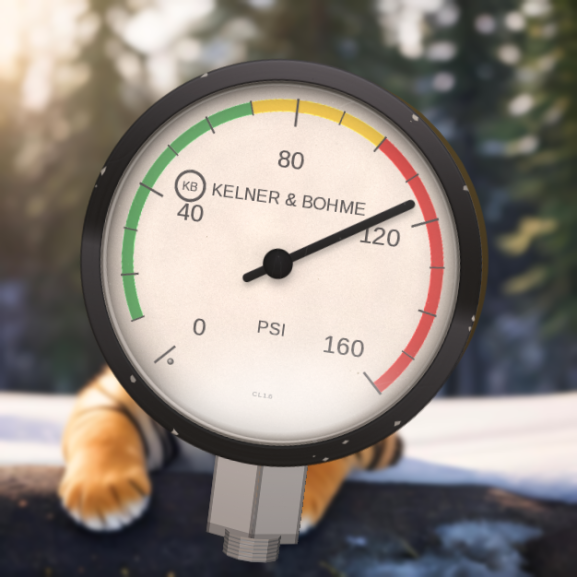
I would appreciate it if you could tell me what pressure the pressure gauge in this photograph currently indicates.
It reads 115 psi
